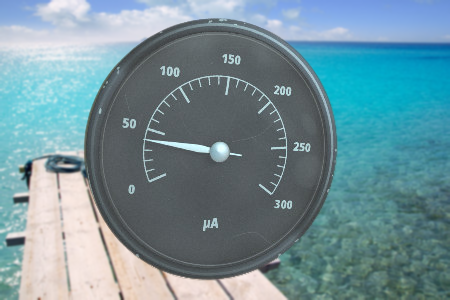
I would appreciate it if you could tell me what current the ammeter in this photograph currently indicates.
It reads 40 µA
